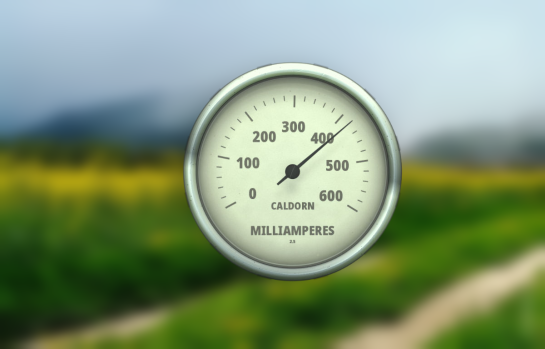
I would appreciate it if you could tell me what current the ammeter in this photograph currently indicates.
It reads 420 mA
